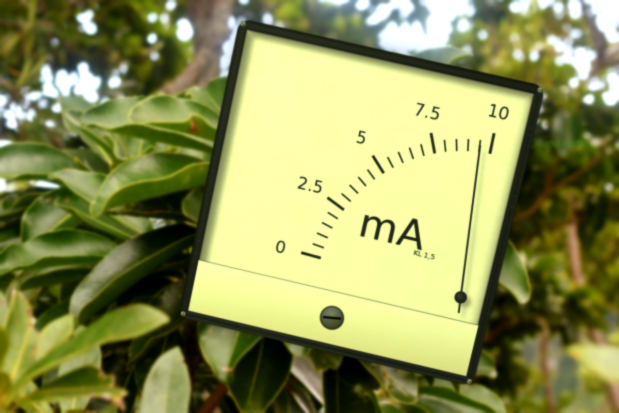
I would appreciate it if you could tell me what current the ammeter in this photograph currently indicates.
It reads 9.5 mA
